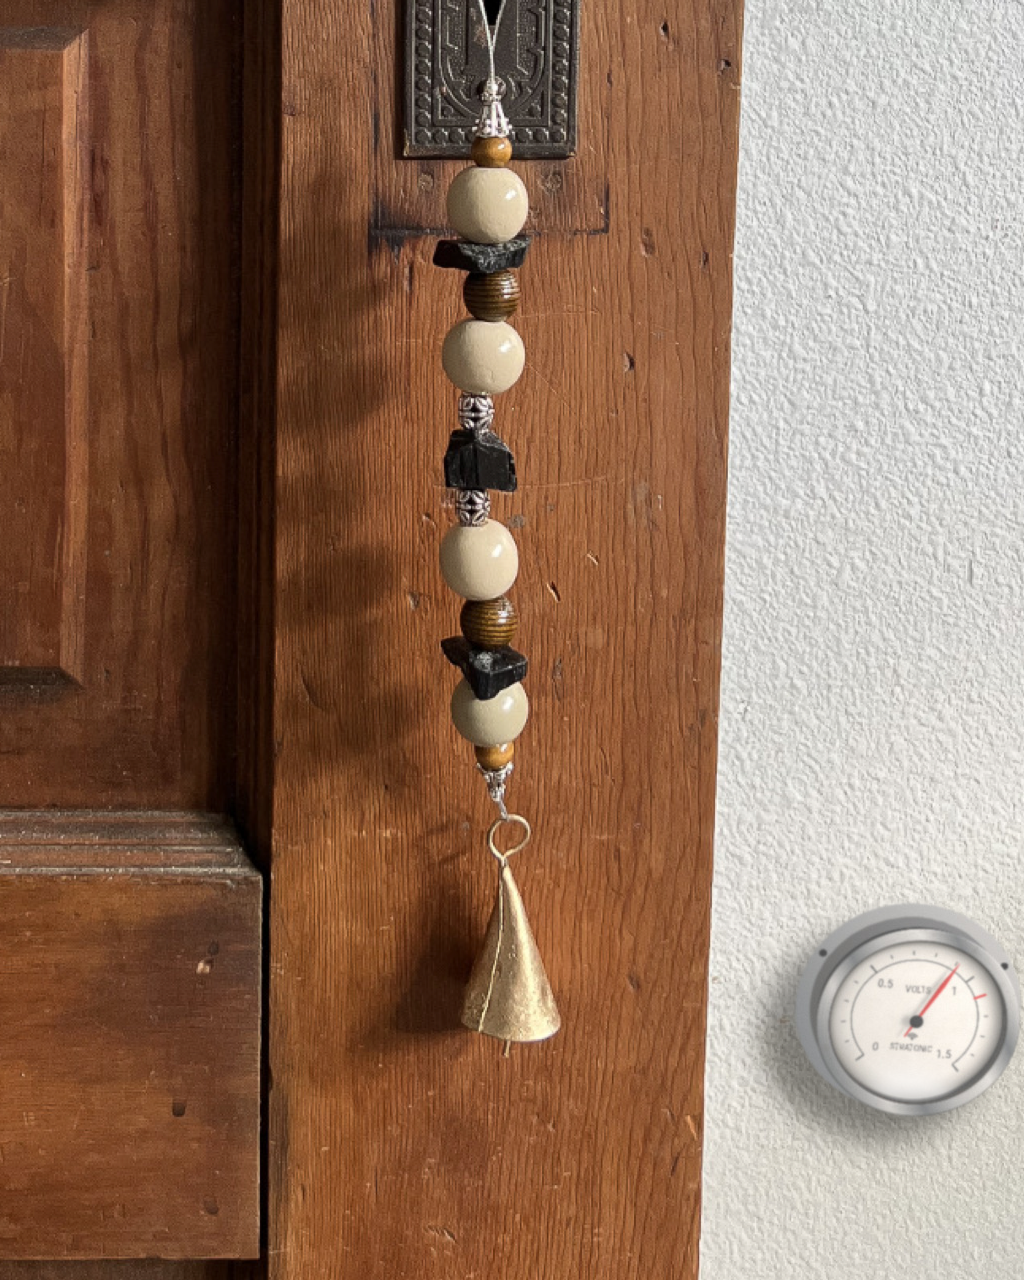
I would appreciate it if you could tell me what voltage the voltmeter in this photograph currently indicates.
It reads 0.9 V
